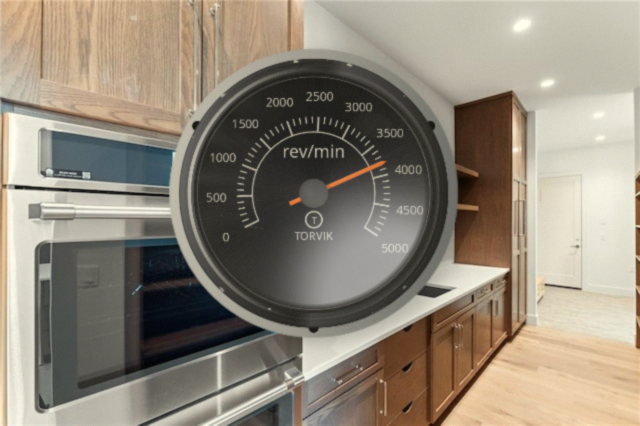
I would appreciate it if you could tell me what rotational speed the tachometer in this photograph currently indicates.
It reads 3800 rpm
